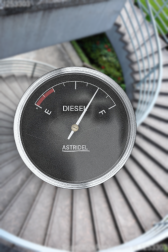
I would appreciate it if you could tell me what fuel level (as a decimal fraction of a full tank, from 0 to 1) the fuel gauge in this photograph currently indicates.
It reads 0.75
